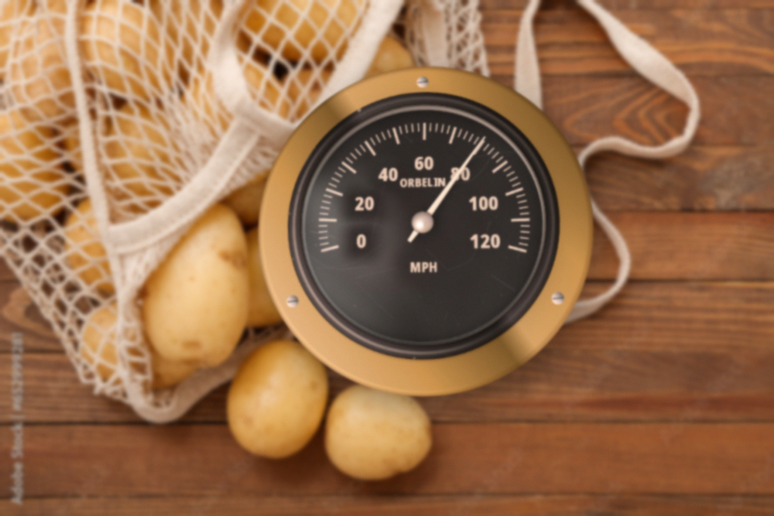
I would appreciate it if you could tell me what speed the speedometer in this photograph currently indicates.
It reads 80 mph
